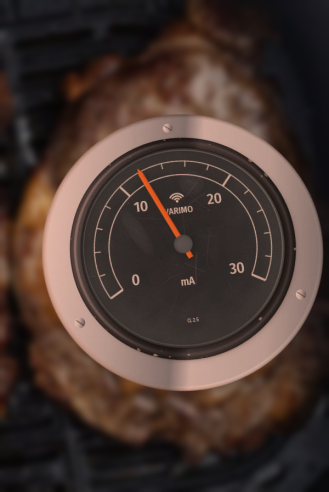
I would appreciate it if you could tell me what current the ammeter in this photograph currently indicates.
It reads 12 mA
